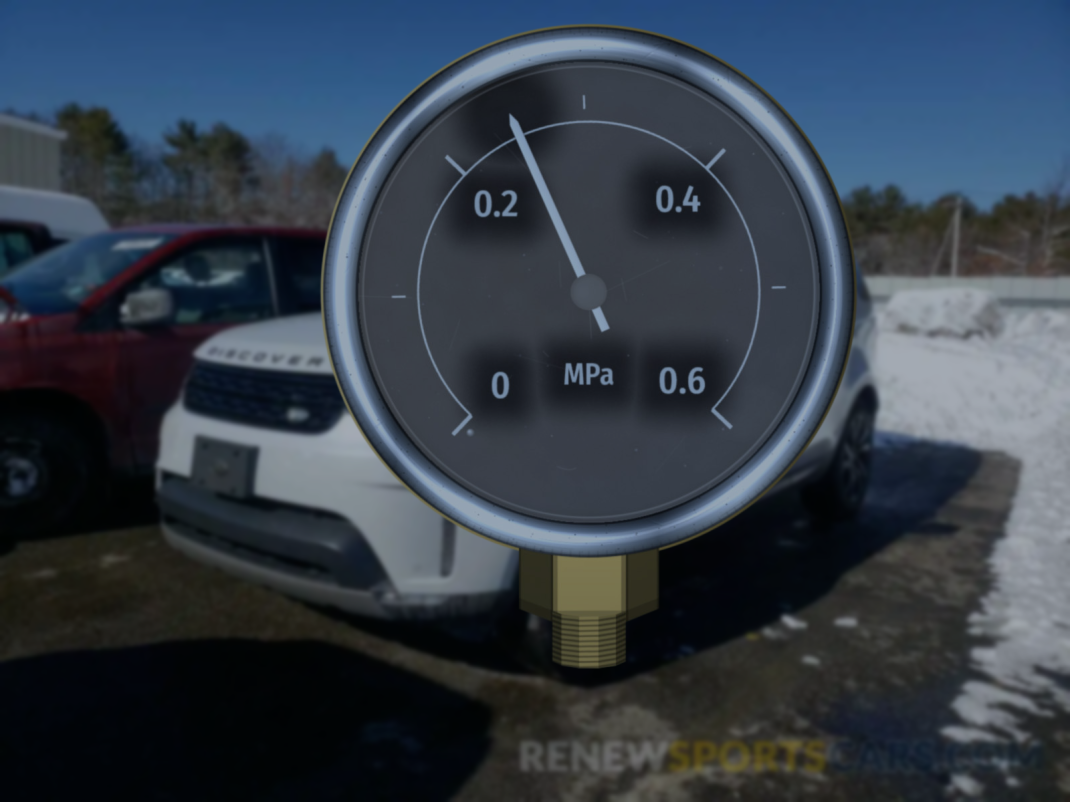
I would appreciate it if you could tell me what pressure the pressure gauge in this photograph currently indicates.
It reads 0.25 MPa
